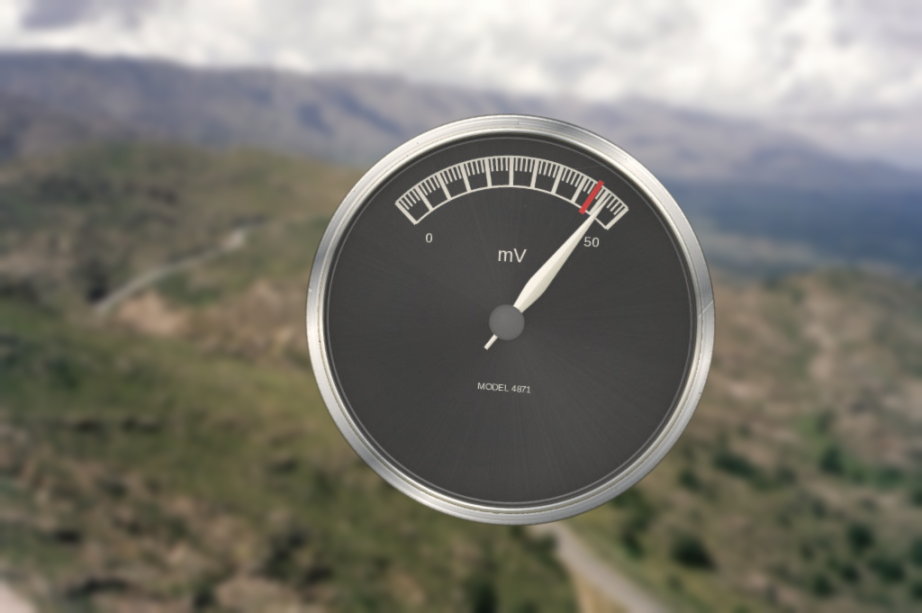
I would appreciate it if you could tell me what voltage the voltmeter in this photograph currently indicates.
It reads 46 mV
